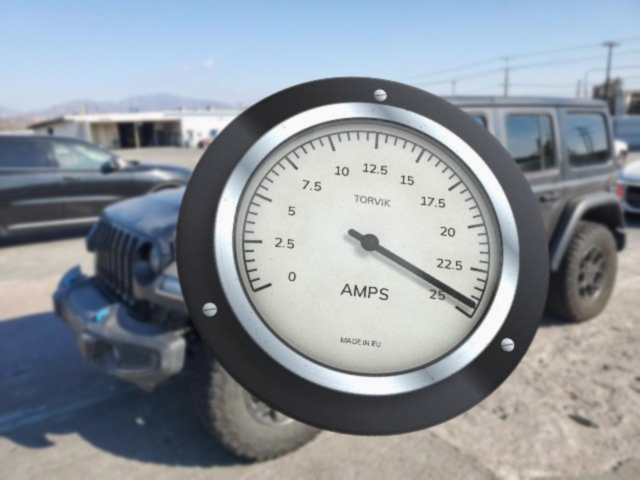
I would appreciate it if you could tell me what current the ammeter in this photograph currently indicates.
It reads 24.5 A
